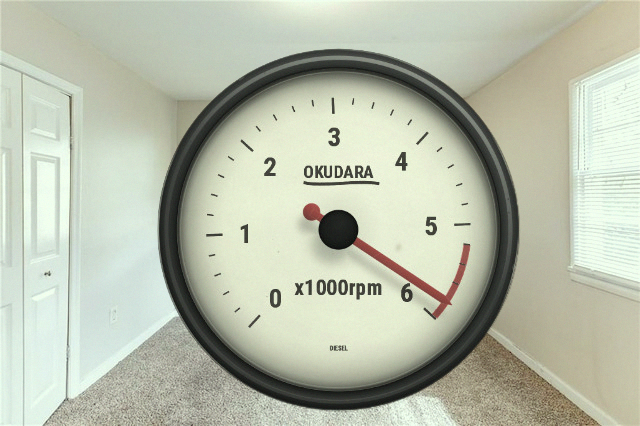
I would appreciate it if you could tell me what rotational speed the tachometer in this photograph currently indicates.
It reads 5800 rpm
